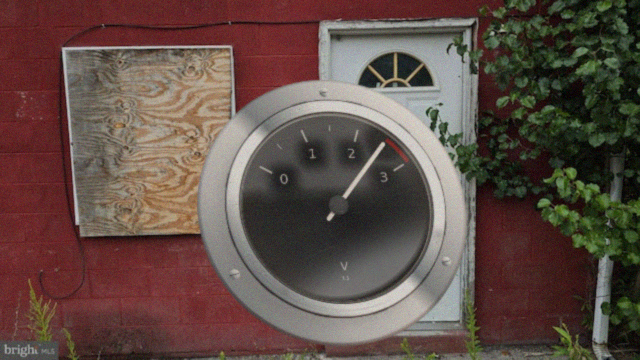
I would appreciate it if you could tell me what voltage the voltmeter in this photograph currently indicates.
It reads 2.5 V
